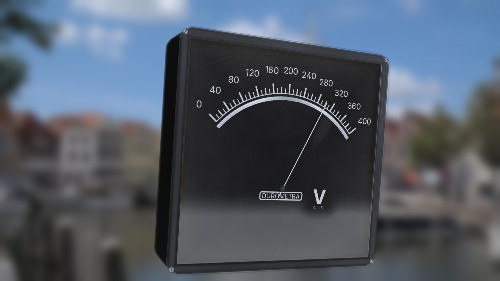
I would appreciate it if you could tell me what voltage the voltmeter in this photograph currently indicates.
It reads 300 V
